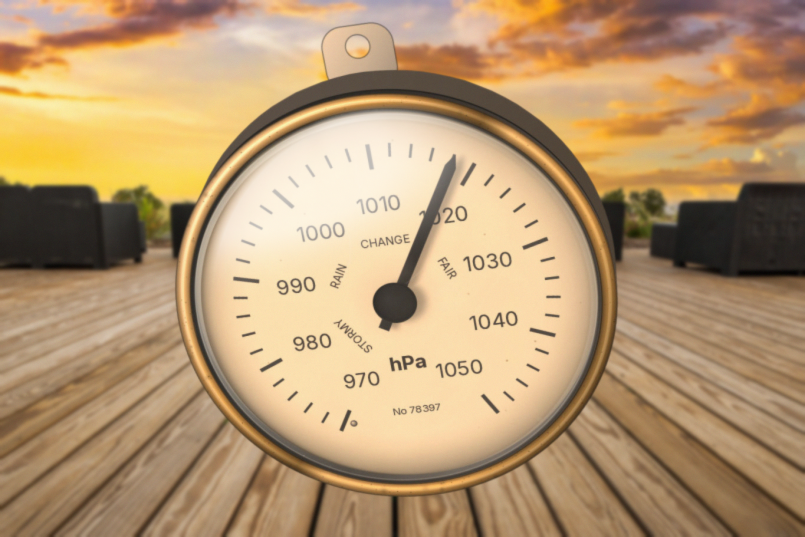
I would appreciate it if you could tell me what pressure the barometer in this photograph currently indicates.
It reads 1018 hPa
